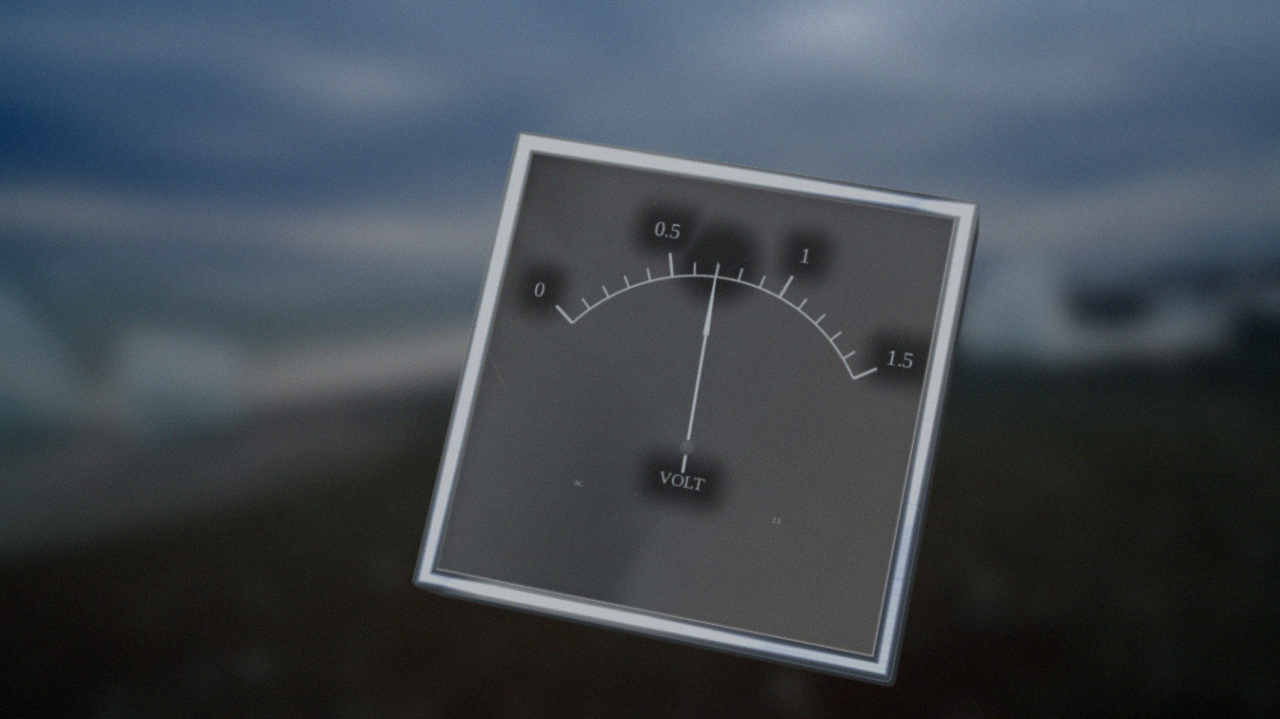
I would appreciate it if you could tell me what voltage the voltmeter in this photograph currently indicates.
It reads 0.7 V
